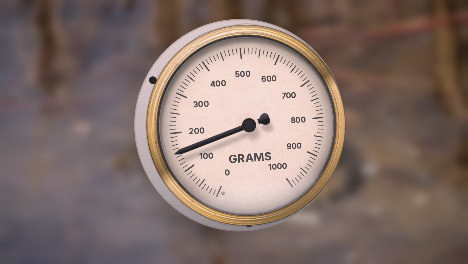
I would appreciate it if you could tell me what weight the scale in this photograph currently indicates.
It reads 150 g
